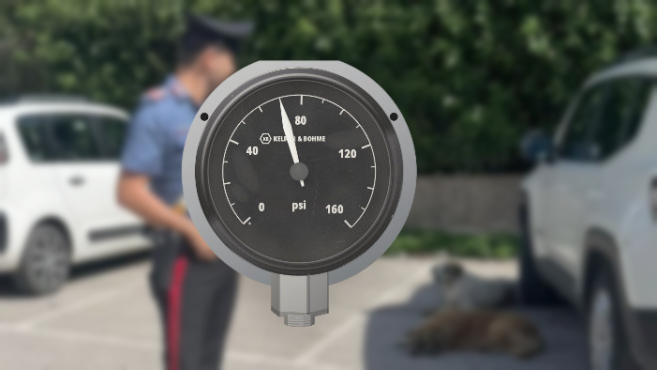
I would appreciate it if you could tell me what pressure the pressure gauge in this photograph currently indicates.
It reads 70 psi
